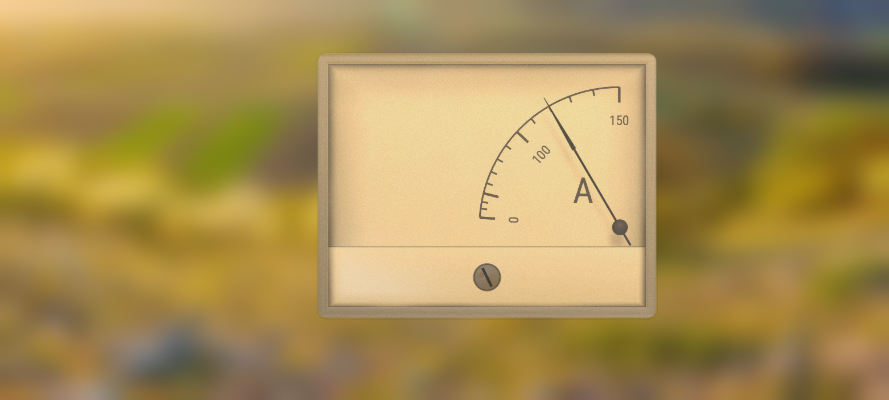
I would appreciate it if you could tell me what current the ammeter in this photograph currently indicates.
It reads 120 A
